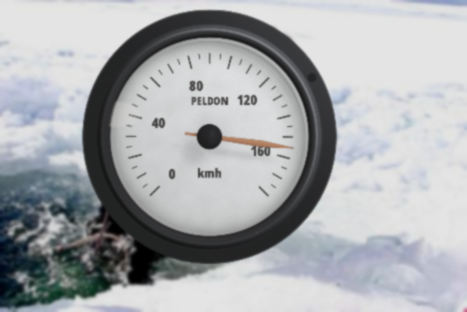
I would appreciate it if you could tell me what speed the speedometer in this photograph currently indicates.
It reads 155 km/h
